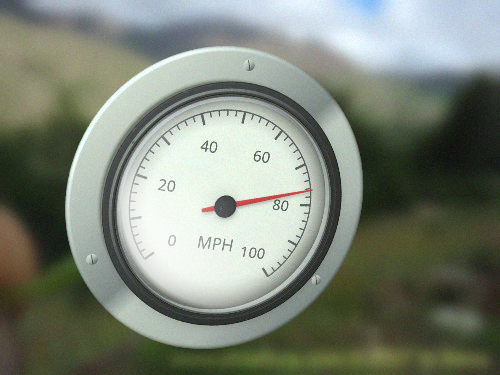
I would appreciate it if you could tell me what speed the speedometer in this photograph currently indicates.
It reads 76 mph
